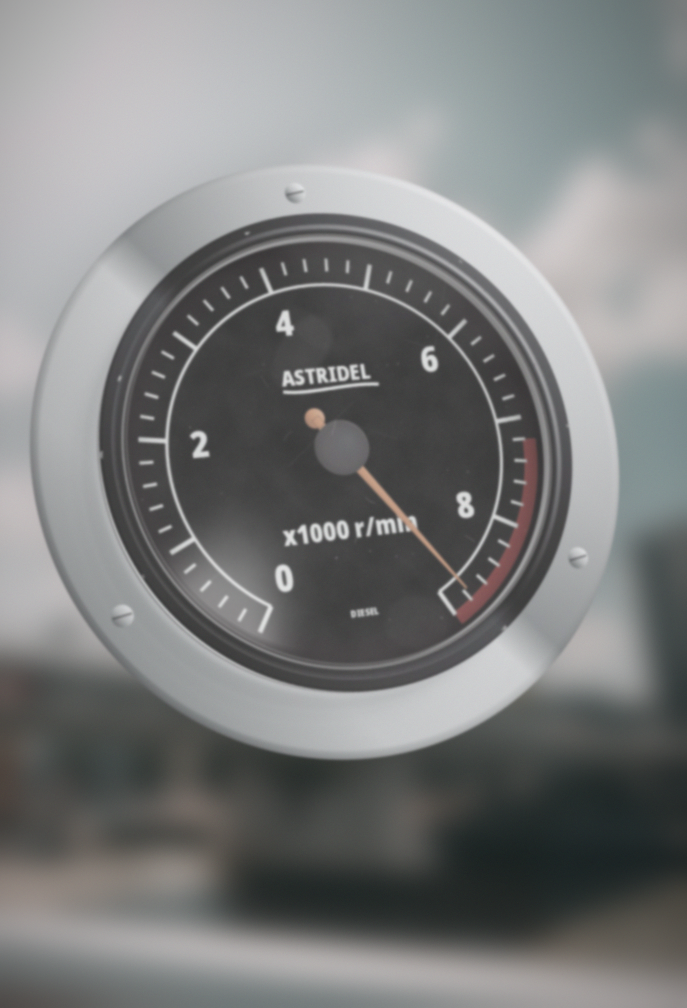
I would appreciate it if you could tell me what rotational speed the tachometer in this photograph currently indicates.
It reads 8800 rpm
